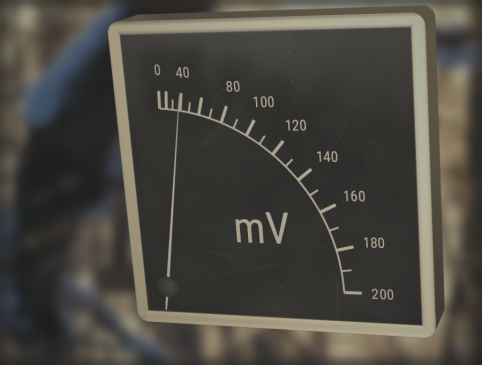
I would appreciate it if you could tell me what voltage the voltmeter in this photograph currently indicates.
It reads 40 mV
